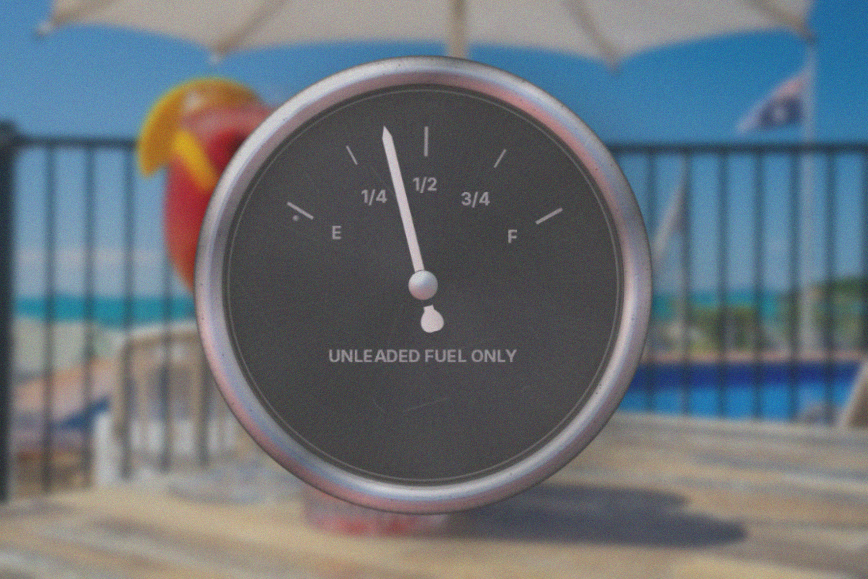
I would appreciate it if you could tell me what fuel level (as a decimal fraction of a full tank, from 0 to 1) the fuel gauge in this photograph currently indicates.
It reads 0.375
